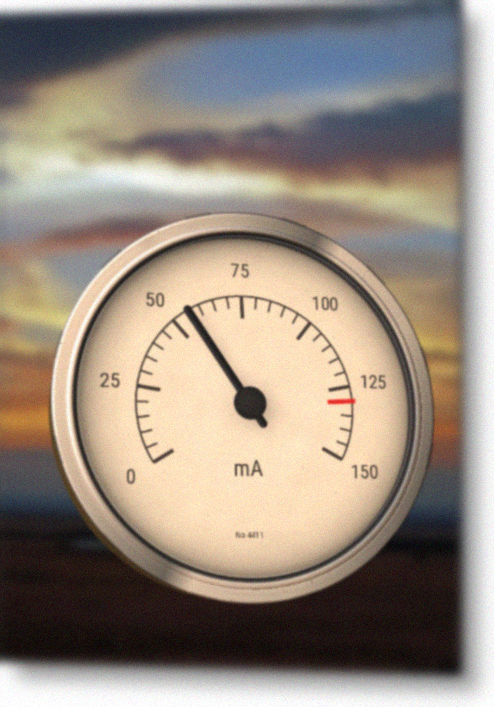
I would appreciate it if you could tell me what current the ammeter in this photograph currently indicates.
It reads 55 mA
